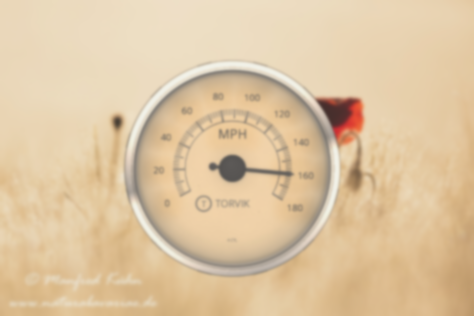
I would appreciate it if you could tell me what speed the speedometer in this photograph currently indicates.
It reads 160 mph
